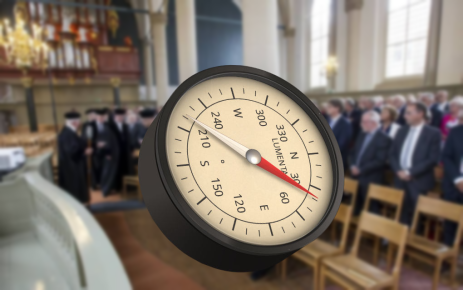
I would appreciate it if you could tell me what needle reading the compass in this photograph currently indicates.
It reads 40 °
